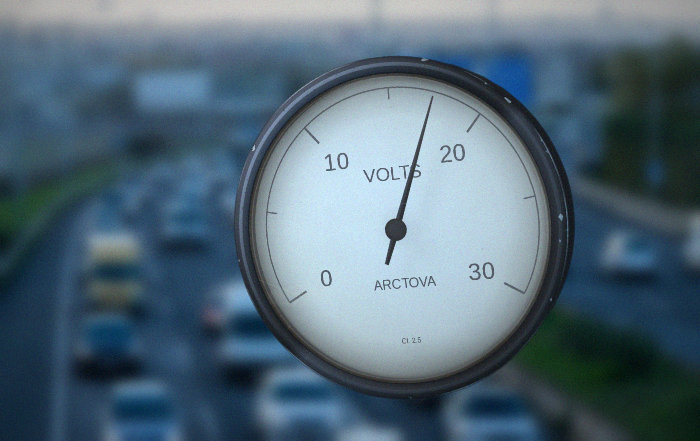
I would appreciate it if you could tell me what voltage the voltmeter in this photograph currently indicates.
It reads 17.5 V
